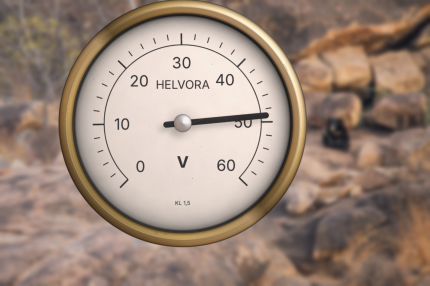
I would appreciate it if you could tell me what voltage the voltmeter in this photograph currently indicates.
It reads 49 V
